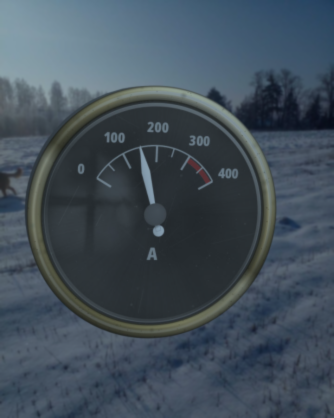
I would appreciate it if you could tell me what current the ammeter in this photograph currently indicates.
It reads 150 A
